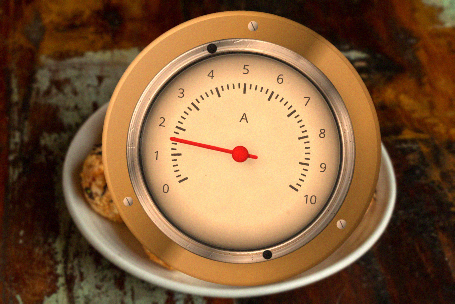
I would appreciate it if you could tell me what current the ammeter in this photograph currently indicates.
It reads 1.6 A
